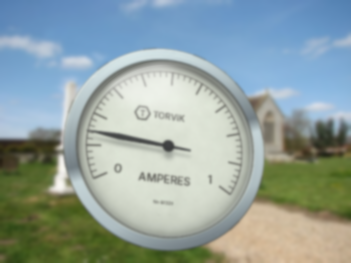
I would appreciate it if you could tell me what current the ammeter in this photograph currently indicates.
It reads 0.14 A
